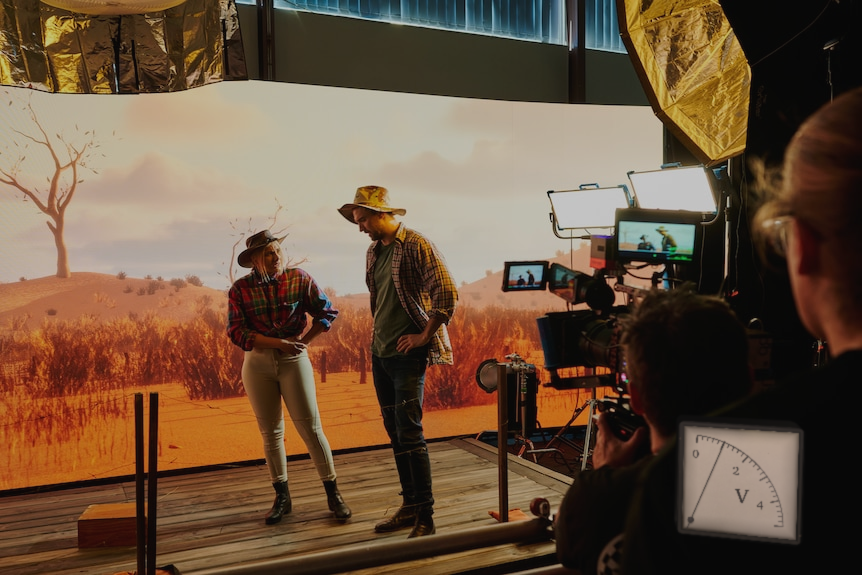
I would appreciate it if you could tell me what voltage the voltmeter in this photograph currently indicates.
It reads 1 V
